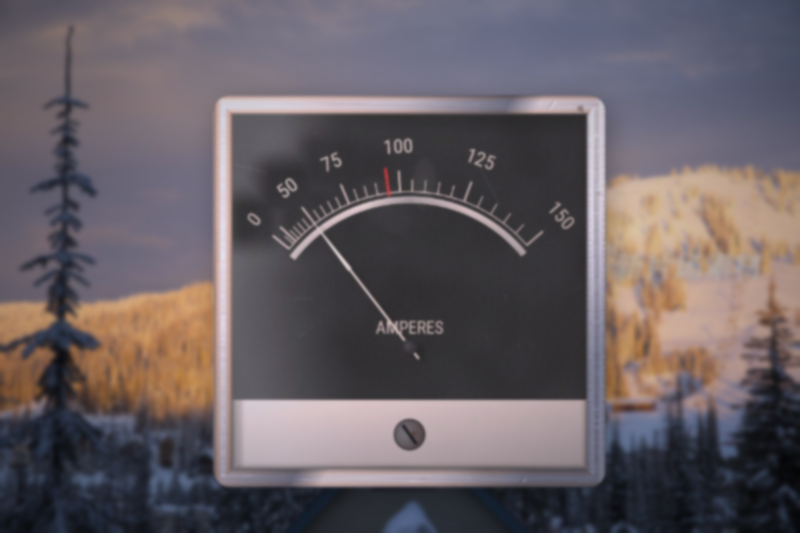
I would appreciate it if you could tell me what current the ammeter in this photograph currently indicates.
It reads 50 A
